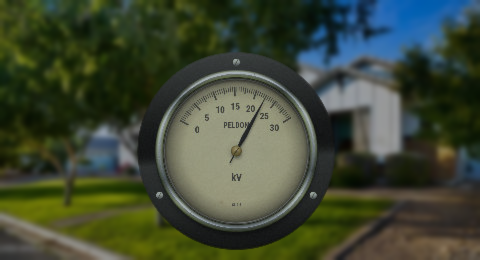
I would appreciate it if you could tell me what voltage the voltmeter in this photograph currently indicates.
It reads 22.5 kV
